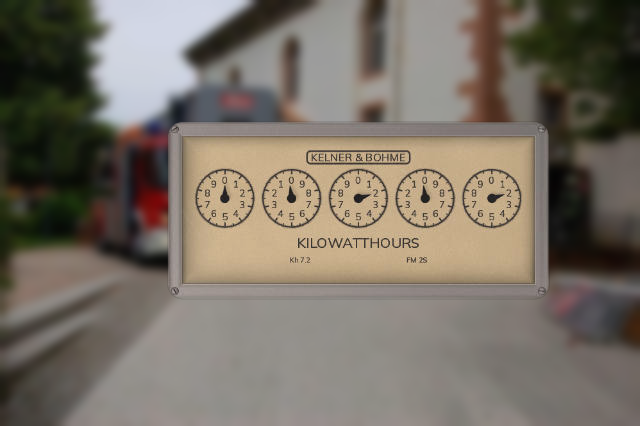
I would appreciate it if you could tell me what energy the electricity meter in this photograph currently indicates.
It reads 202 kWh
